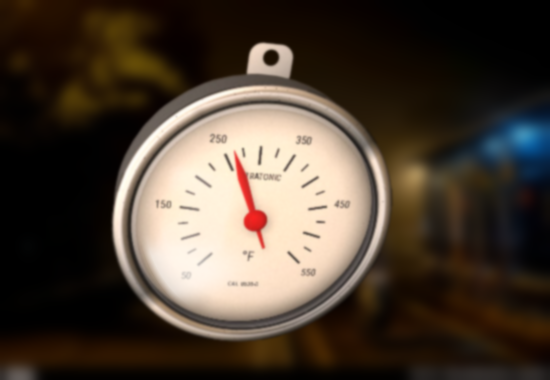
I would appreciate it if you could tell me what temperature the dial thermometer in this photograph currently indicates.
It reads 262.5 °F
